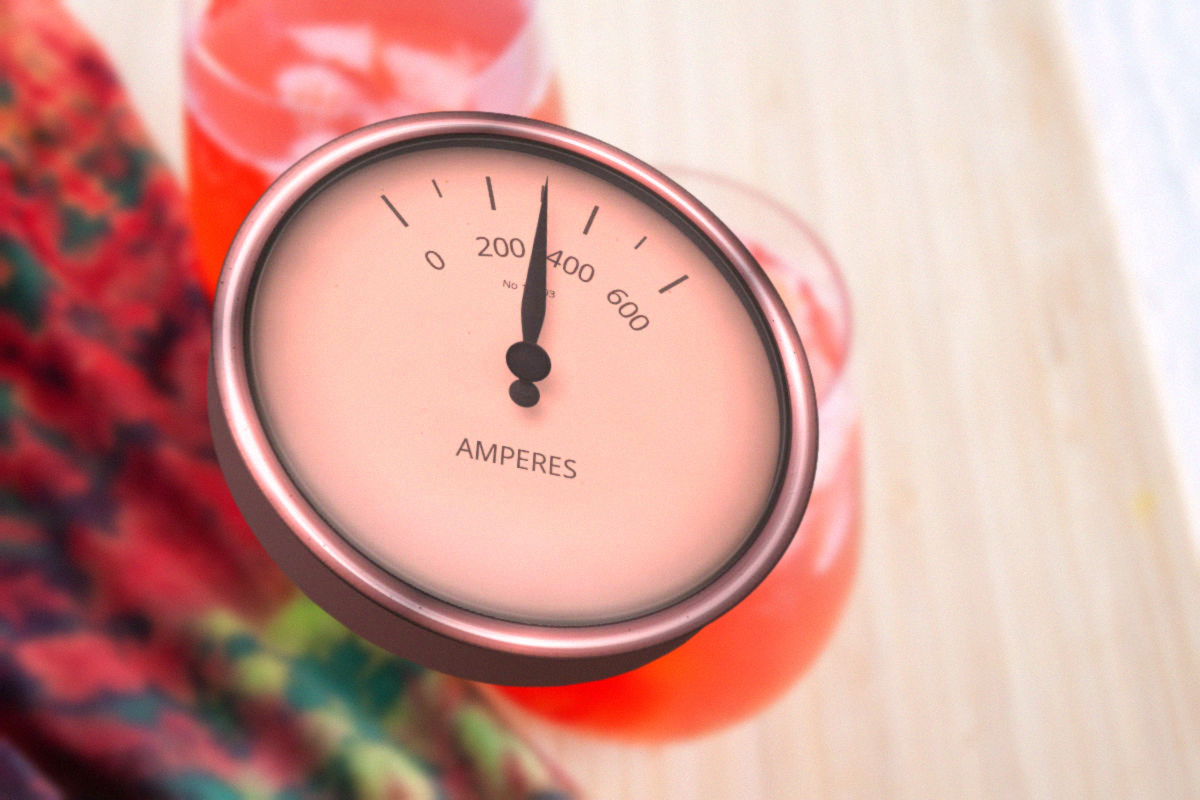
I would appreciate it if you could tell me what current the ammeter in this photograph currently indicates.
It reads 300 A
